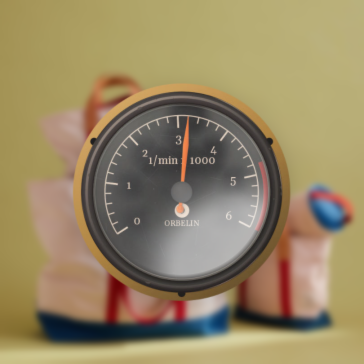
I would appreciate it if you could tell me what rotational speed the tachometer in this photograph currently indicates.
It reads 3200 rpm
